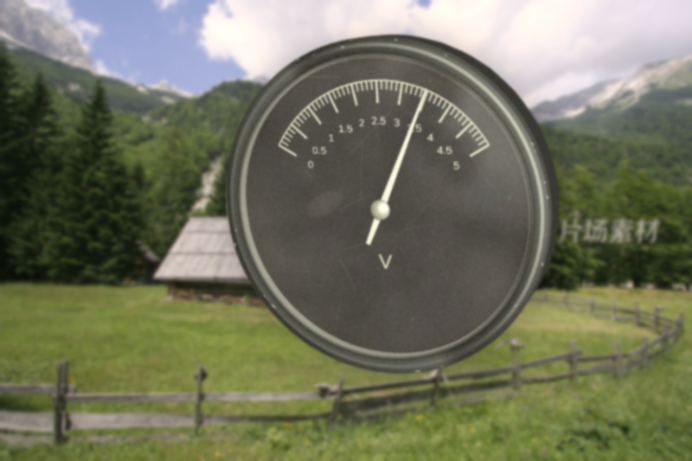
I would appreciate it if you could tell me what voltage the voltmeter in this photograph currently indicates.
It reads 3.5 V
